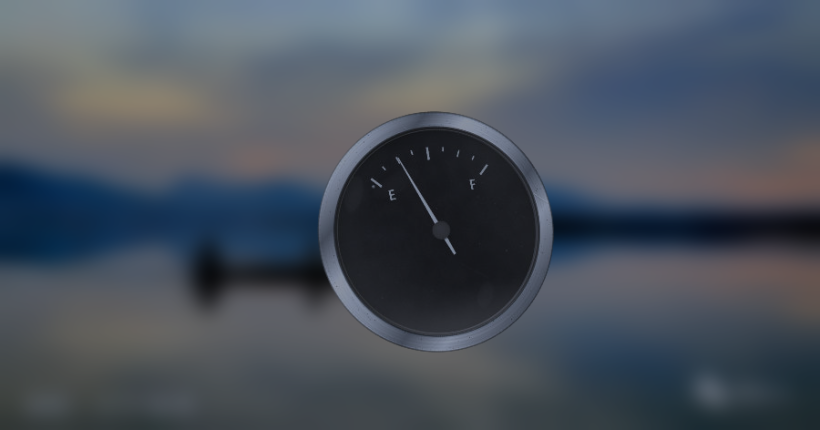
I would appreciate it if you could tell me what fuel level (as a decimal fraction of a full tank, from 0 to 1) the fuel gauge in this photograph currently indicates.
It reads 0.25
